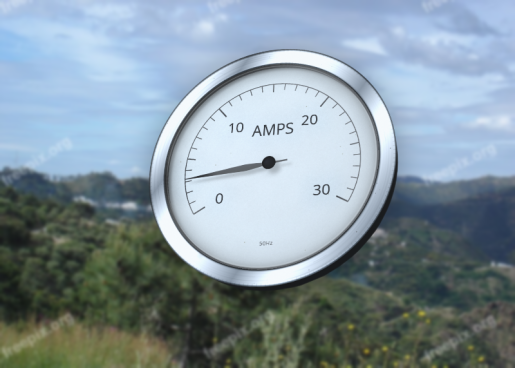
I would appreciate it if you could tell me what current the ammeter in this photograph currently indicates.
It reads 3 A
